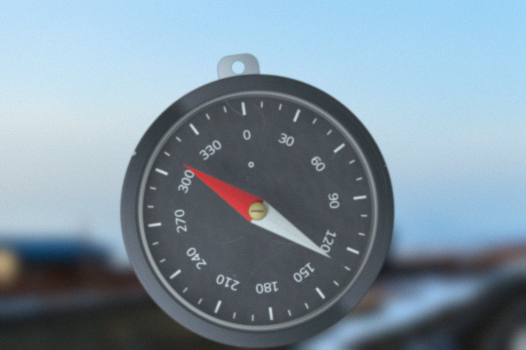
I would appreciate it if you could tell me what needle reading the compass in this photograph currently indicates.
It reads 310 °
